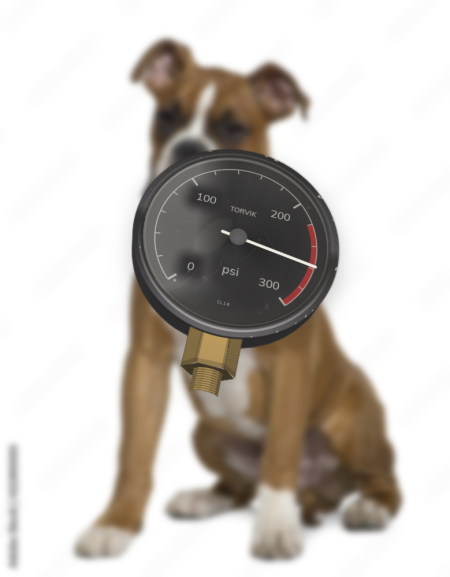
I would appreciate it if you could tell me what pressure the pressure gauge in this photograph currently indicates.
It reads 260 psi
